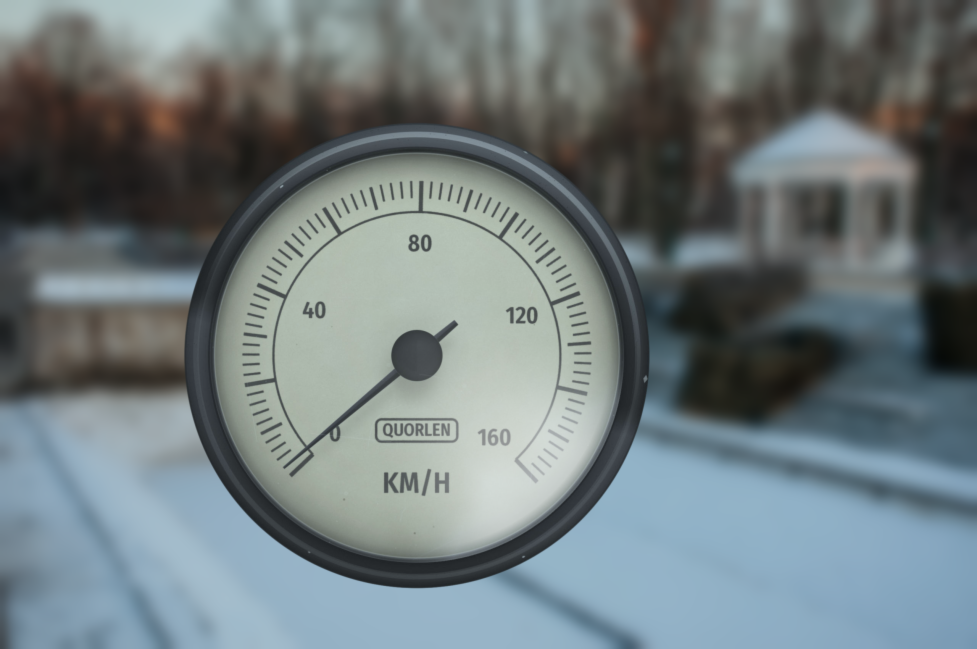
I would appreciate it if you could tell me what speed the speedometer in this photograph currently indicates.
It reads 2 km/h
